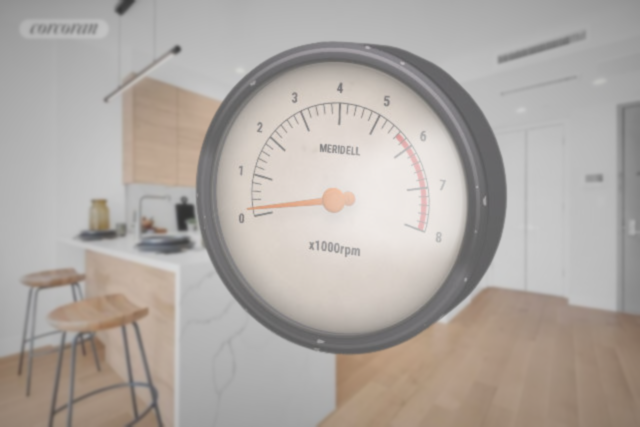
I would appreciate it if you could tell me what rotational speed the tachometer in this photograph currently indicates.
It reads 200 rpm
